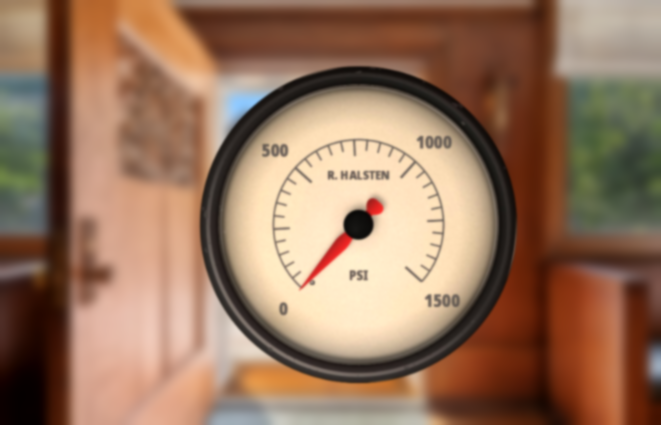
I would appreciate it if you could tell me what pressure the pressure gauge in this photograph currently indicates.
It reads 0 psi
